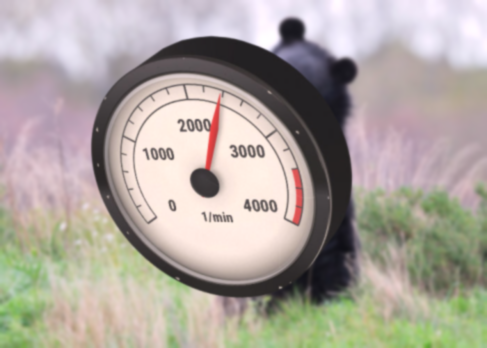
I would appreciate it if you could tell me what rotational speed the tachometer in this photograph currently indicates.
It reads 2400 rpm
